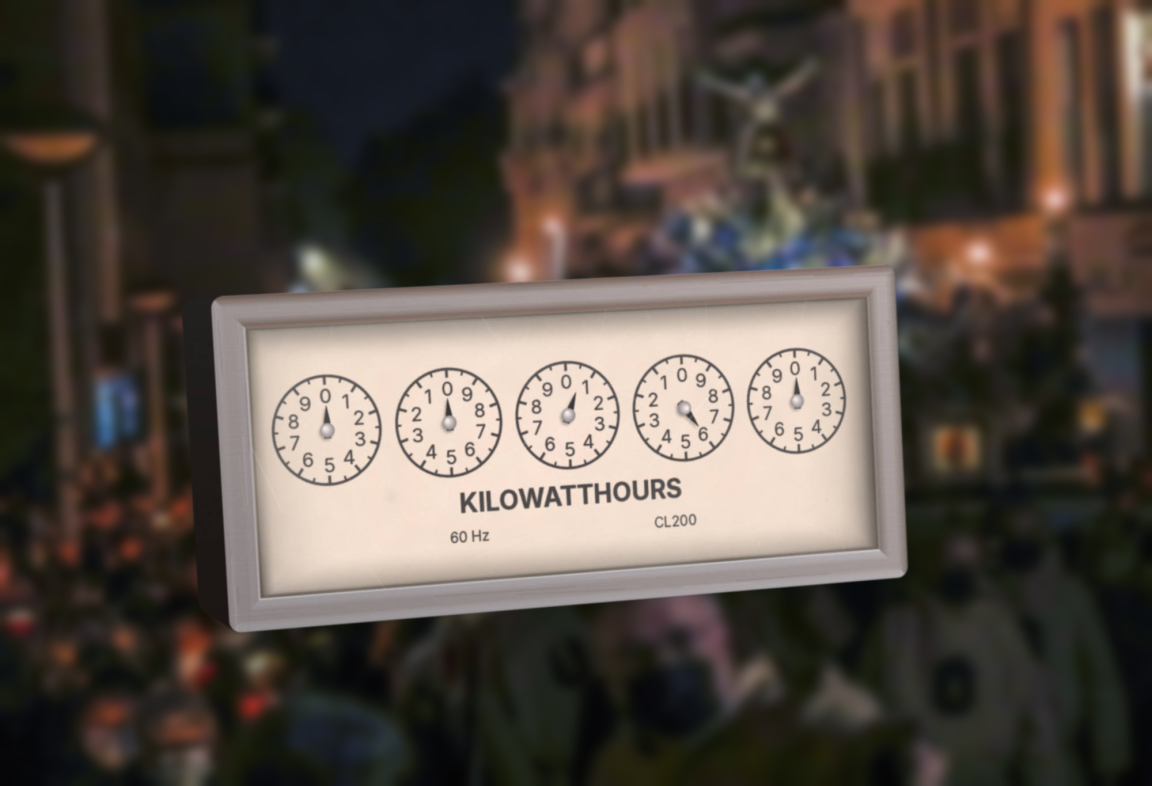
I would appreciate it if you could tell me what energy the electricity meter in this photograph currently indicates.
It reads 60 kWh
